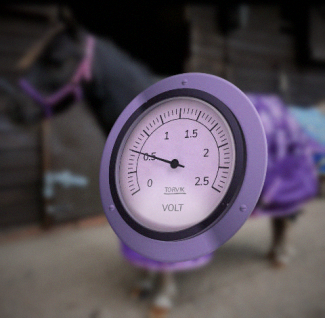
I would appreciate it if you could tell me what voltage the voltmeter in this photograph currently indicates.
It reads 0.5 V
